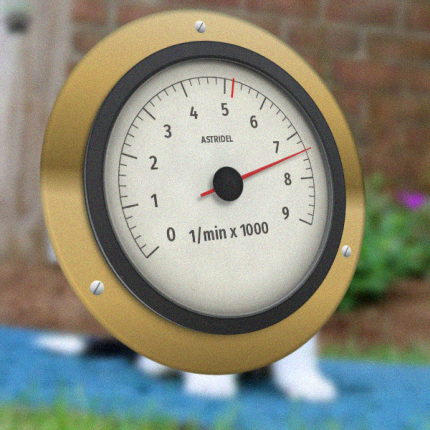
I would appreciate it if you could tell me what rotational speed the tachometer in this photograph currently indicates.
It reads 7400 rpm
